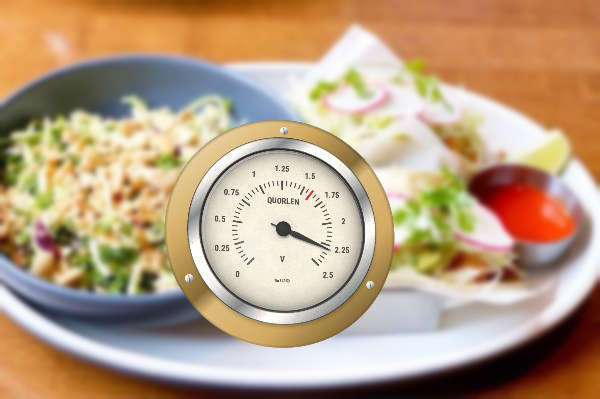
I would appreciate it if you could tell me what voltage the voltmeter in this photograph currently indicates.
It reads 2.3 V
